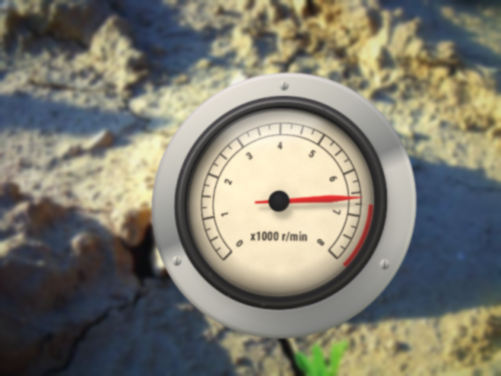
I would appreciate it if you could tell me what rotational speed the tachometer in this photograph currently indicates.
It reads 6625 rpm
